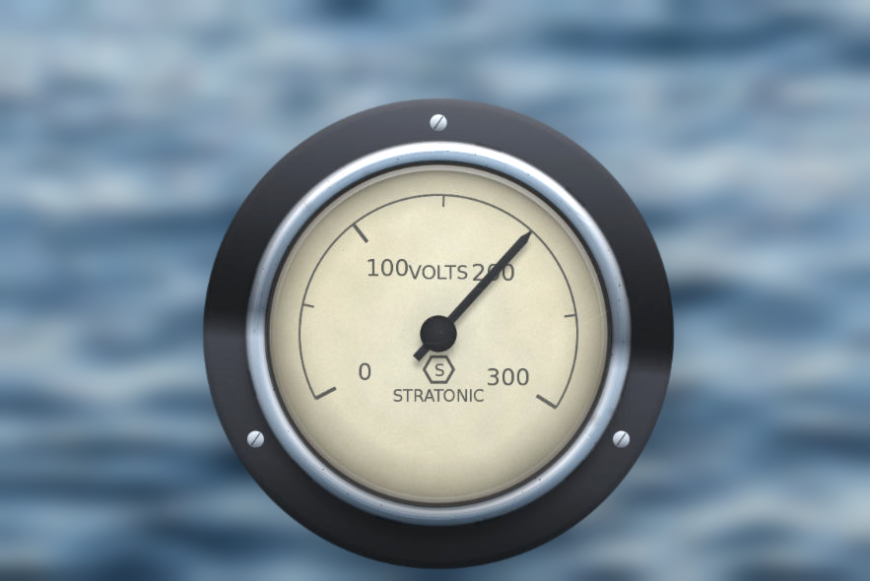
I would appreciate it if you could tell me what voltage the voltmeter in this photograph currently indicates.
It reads 200 V
